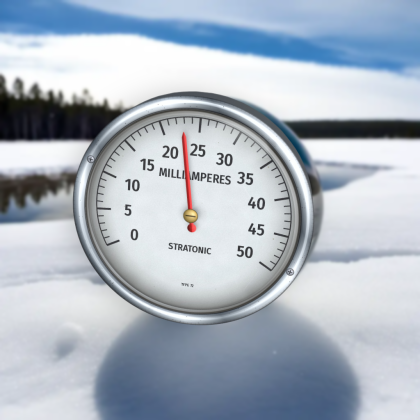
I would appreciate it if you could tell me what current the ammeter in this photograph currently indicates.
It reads 23 mA
